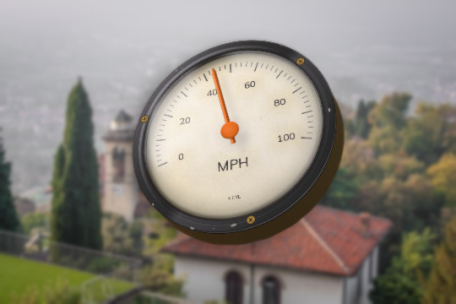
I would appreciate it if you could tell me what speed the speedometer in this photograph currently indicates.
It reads 44 mph
